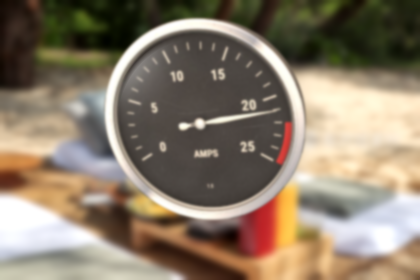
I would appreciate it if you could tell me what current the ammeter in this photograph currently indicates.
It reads 21 A
